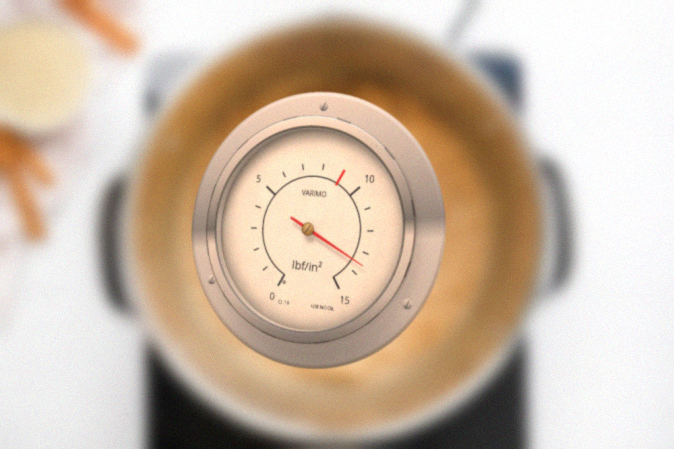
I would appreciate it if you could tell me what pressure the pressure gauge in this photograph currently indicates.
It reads 13.5 psi
